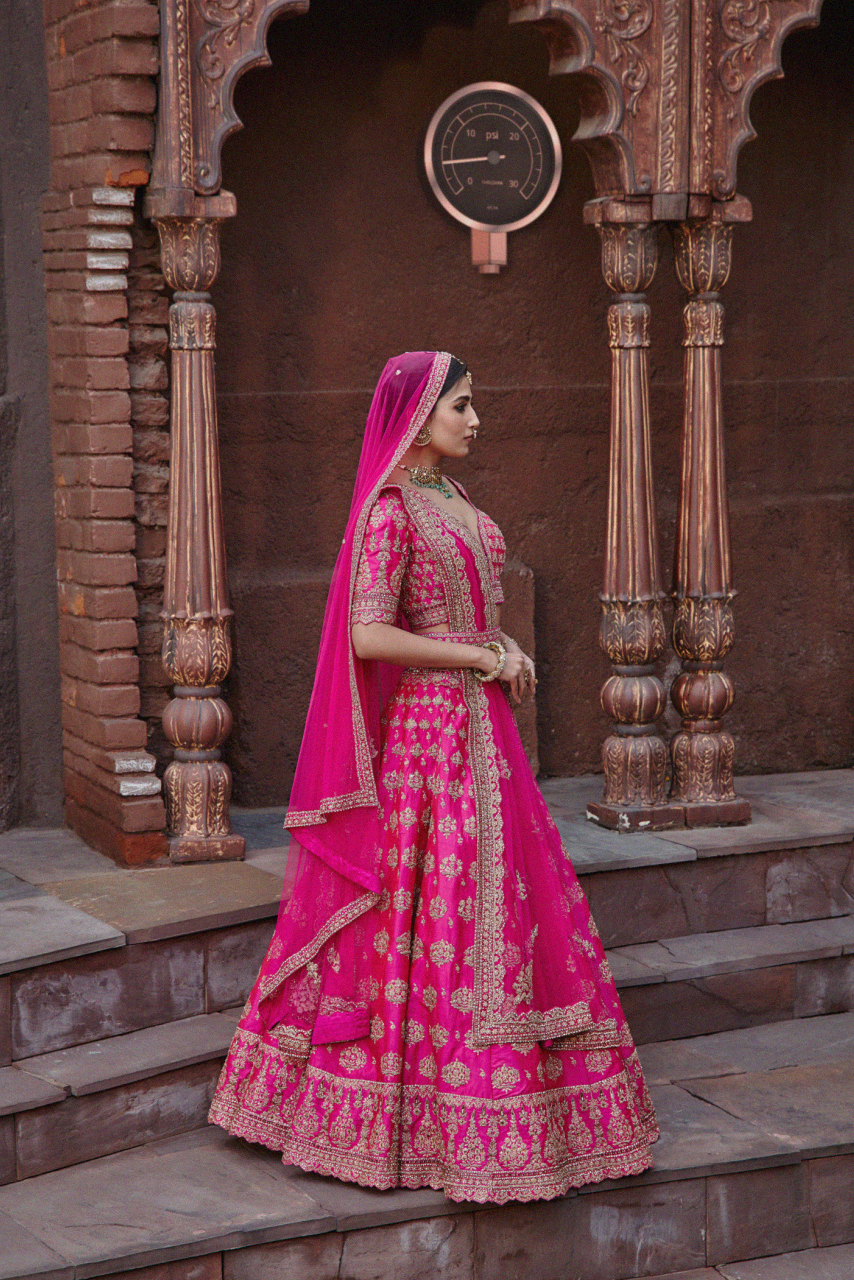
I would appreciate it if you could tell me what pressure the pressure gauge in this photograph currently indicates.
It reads 4 psi
